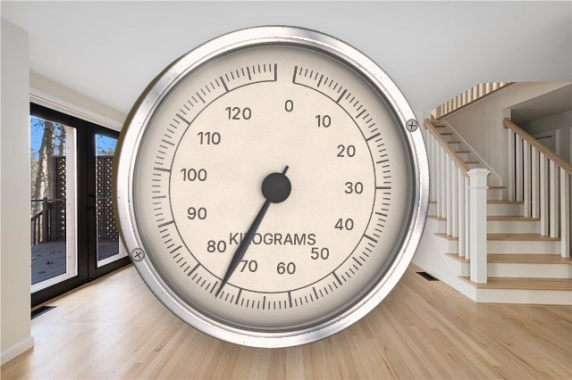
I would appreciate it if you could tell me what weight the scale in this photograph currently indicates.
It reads 74 kg
